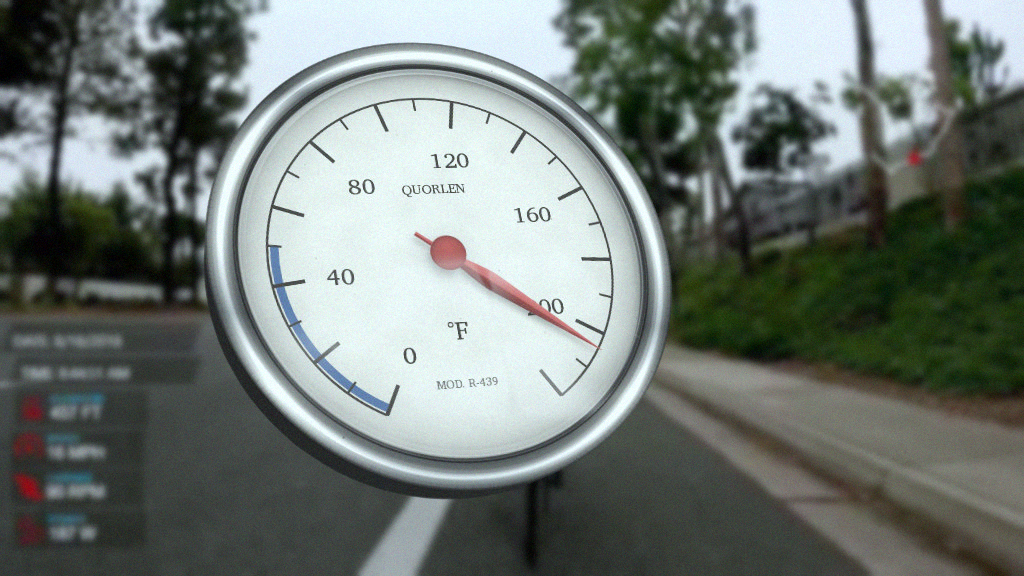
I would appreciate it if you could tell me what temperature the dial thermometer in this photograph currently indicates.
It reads 205 °F
